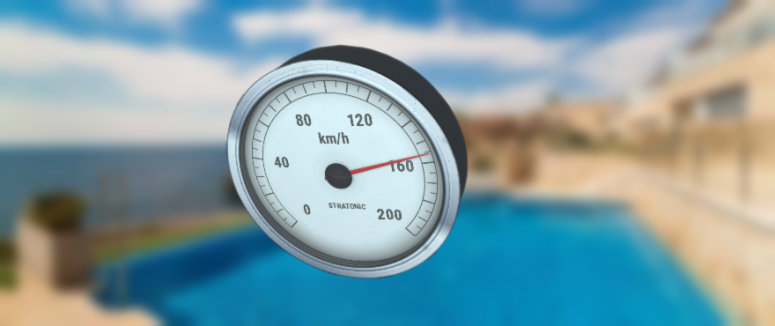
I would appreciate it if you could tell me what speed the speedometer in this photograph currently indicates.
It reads 155 km/h
